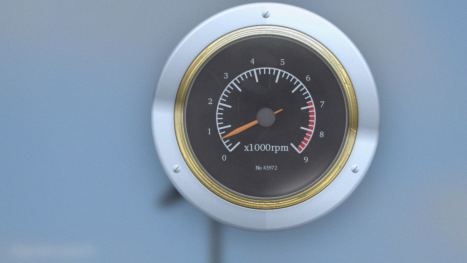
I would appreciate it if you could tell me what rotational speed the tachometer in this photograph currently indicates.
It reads 600 rpm
